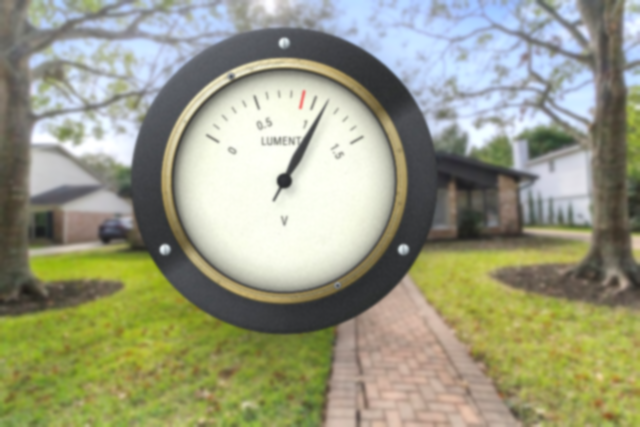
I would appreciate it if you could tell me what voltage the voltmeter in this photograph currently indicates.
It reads 1.1 V
